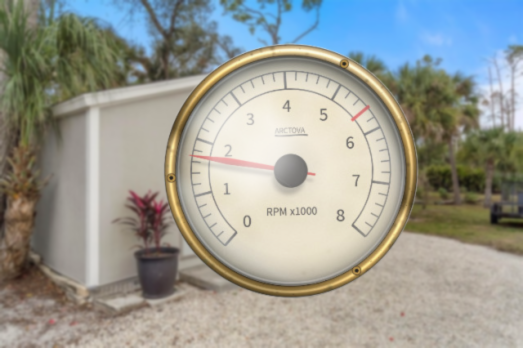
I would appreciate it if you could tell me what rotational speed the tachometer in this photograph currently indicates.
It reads 1700 rpm
